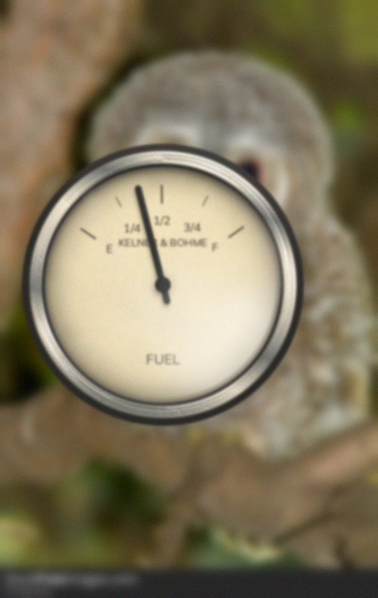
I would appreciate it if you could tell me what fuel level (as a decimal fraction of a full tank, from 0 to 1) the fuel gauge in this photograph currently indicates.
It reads 0.375
